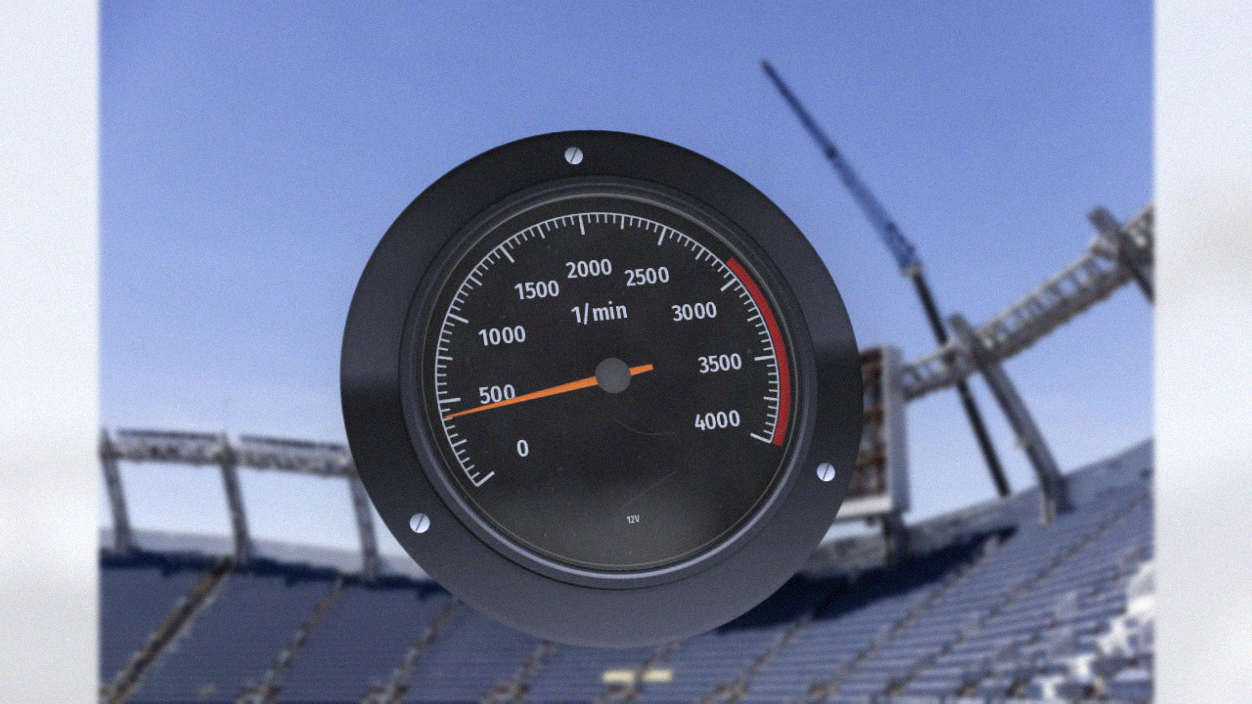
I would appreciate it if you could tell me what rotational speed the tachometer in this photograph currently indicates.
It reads 400 rpm
